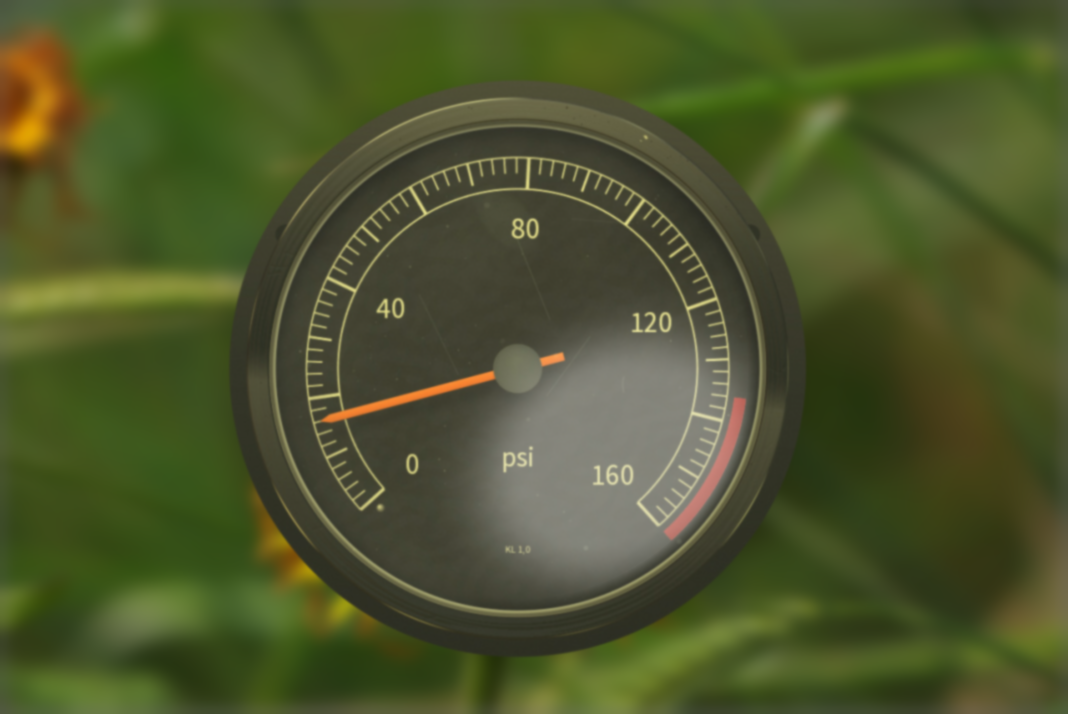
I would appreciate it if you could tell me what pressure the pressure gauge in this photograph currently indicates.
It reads 16 psi
